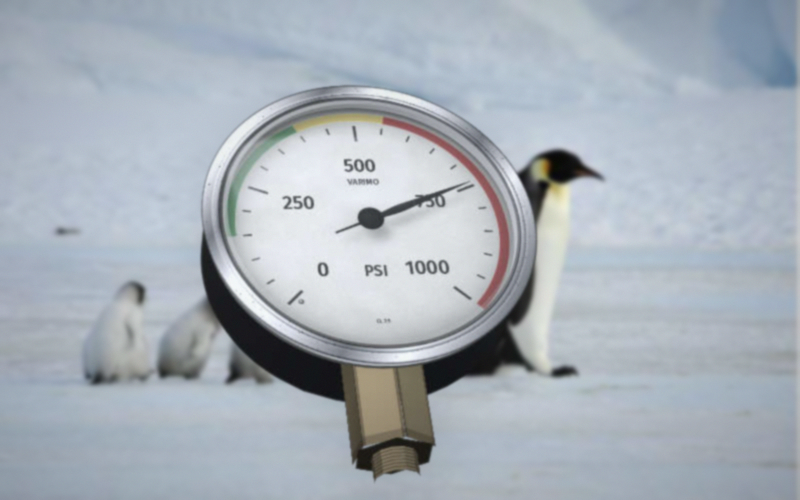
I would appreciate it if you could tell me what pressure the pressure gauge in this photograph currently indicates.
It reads 750 psi
